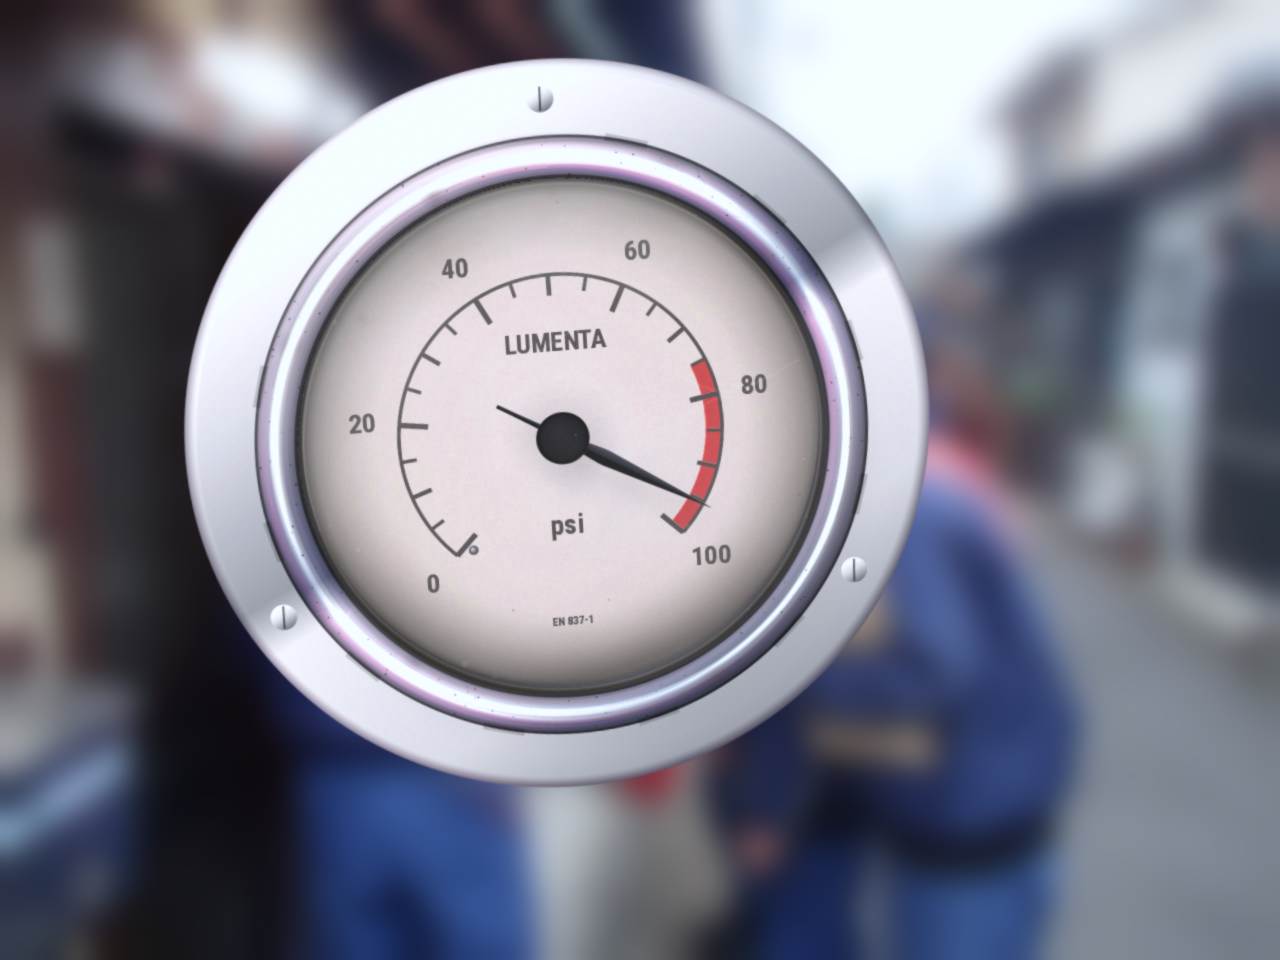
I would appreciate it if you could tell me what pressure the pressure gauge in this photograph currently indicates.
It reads 95 psi
